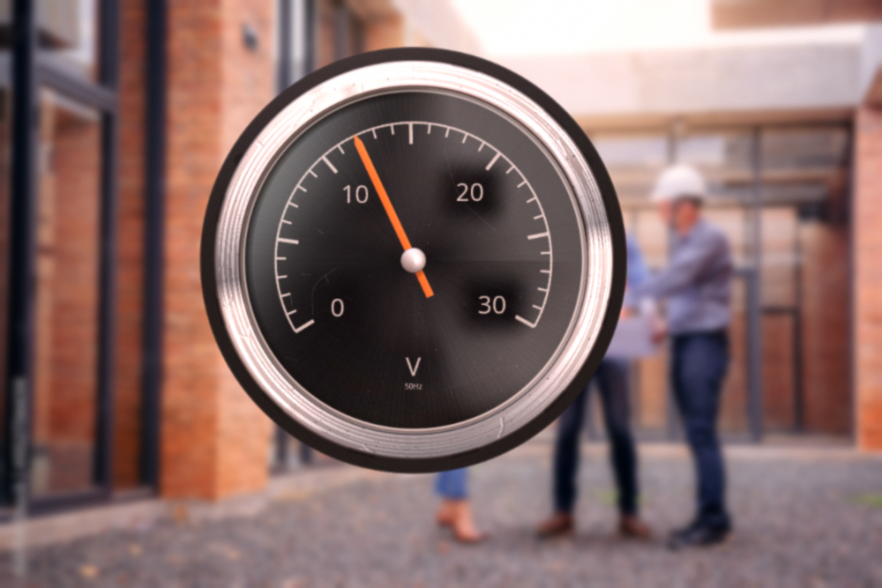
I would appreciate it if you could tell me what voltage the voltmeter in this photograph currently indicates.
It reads 12 V
